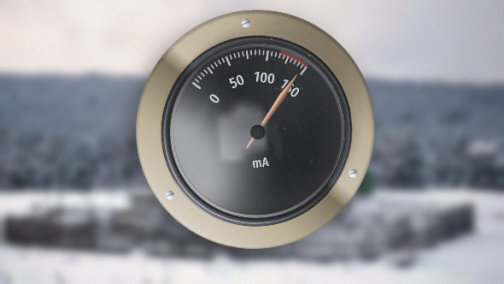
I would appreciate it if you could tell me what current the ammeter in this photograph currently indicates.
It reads 145 mA
